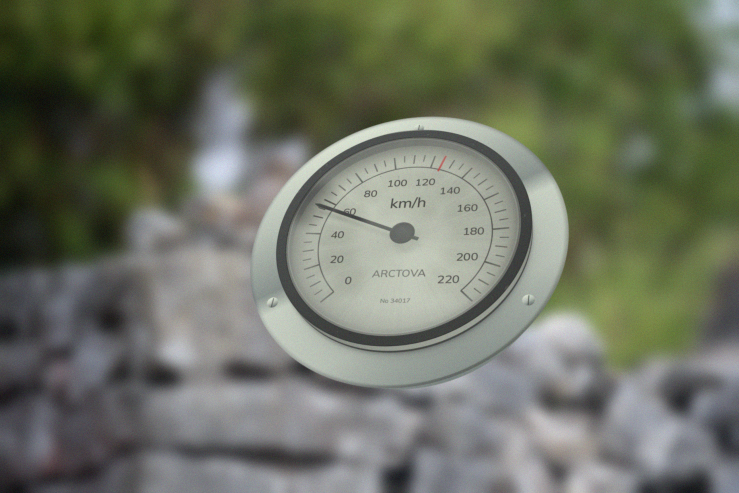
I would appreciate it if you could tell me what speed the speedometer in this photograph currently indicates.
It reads 55 km/h
